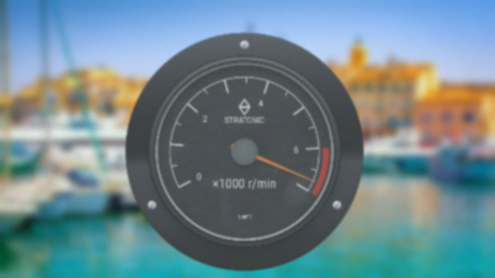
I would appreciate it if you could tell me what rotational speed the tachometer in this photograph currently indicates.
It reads 6750 rpm
